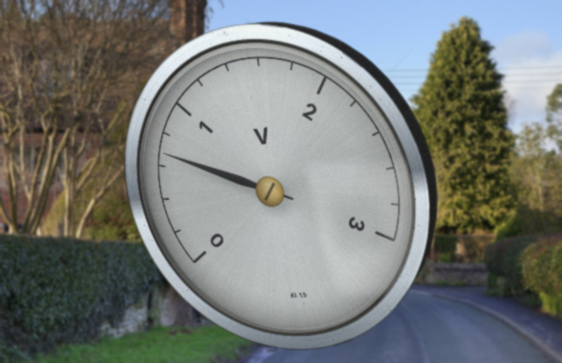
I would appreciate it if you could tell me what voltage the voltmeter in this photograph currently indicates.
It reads 0.7 V
